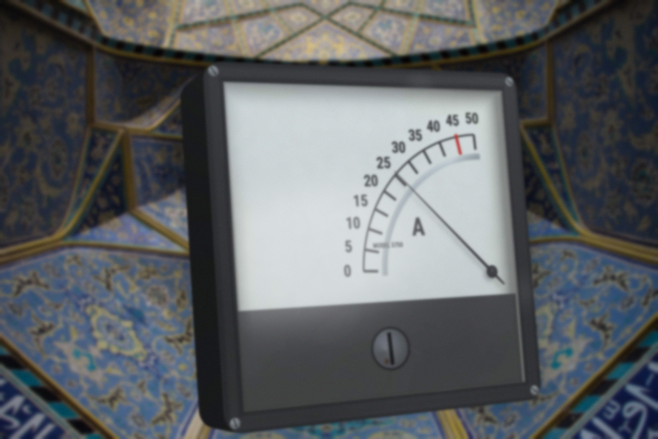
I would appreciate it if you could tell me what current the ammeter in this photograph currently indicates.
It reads 25 A
